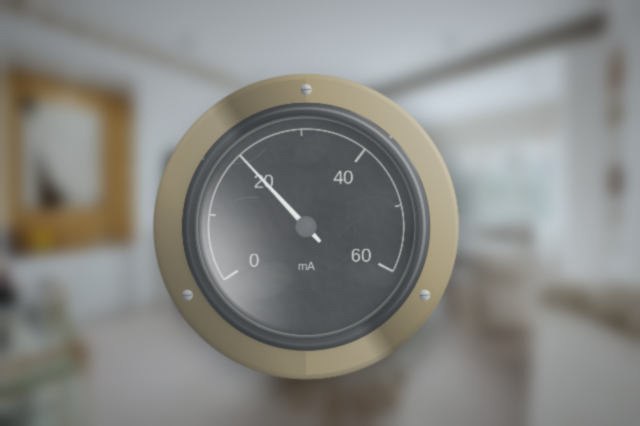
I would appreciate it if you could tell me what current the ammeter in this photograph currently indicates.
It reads 20 mA
